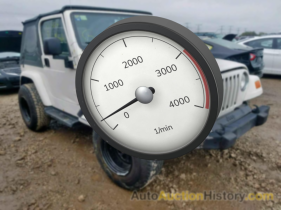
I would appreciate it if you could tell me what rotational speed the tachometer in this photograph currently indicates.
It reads 250 rpm
